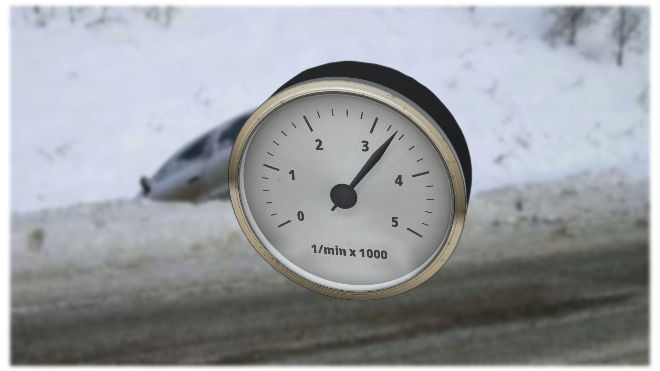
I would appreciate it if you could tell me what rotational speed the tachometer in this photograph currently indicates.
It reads 3300 rpm
